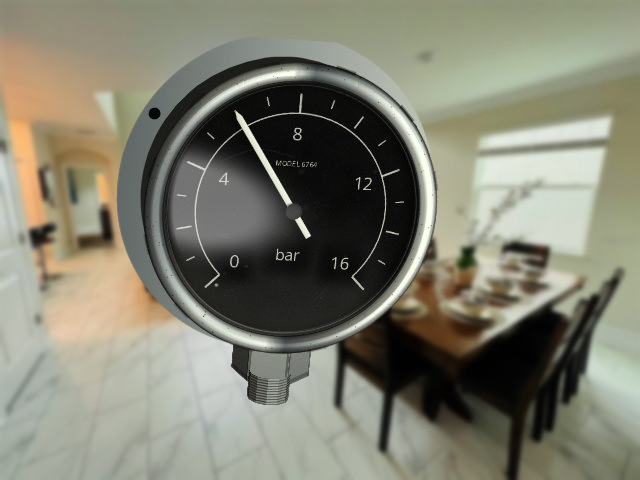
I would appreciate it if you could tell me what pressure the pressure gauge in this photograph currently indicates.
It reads 6 bar
